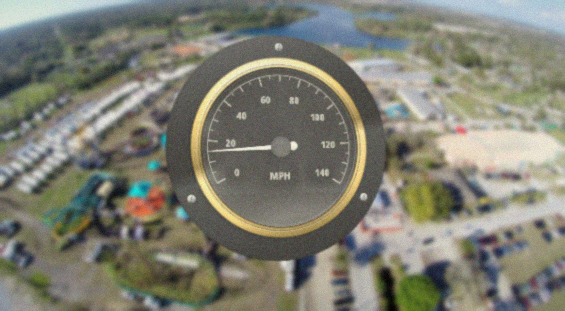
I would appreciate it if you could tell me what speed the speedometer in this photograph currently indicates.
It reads 15 mph
